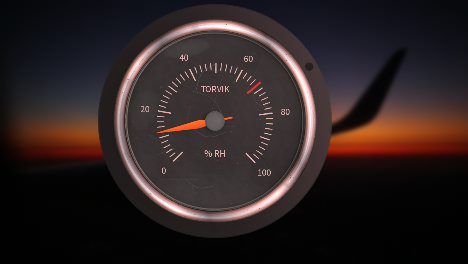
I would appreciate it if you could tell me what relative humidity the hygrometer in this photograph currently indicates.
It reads 12 %
